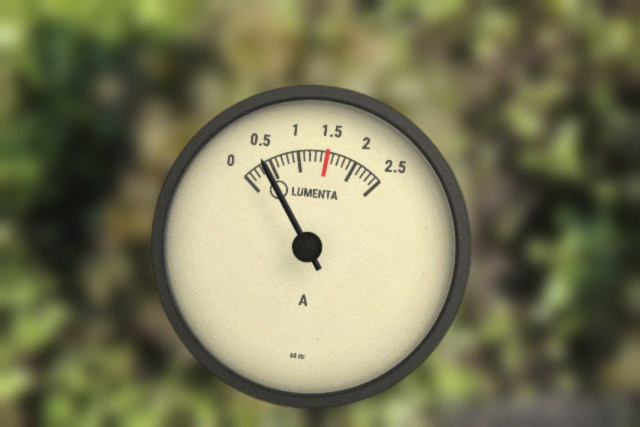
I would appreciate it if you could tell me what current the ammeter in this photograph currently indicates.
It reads 0.4 A
